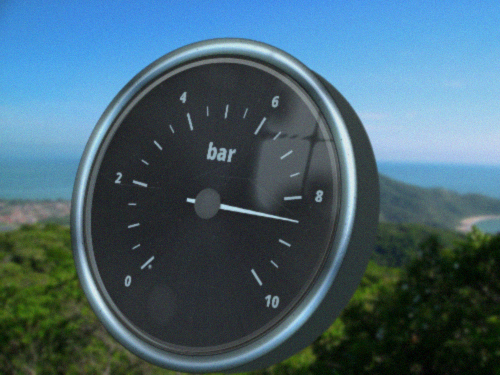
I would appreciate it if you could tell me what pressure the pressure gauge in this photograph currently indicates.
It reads 8.5 bar
